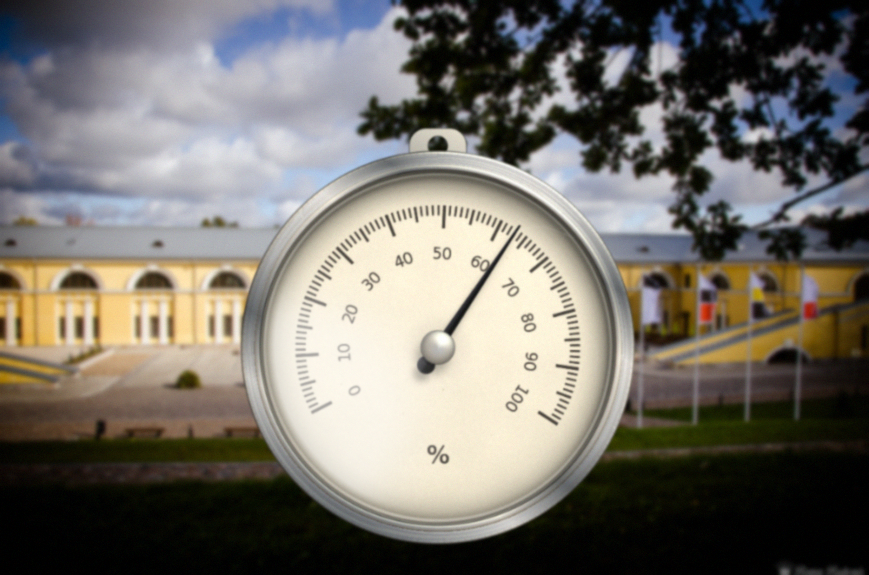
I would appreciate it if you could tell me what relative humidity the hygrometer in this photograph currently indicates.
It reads 63 %
